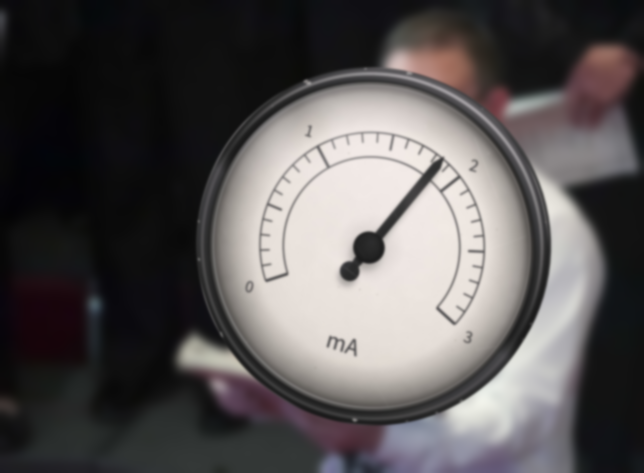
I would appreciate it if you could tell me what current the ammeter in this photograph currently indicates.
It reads 1.85 mA
